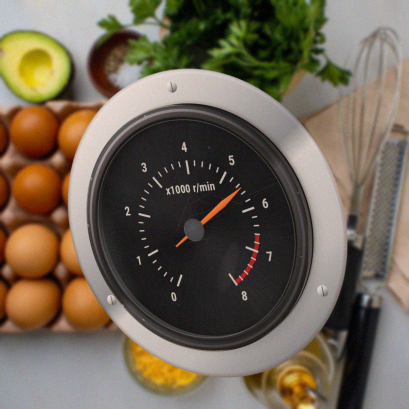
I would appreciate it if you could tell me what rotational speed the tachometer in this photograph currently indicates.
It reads 5500 rpm
